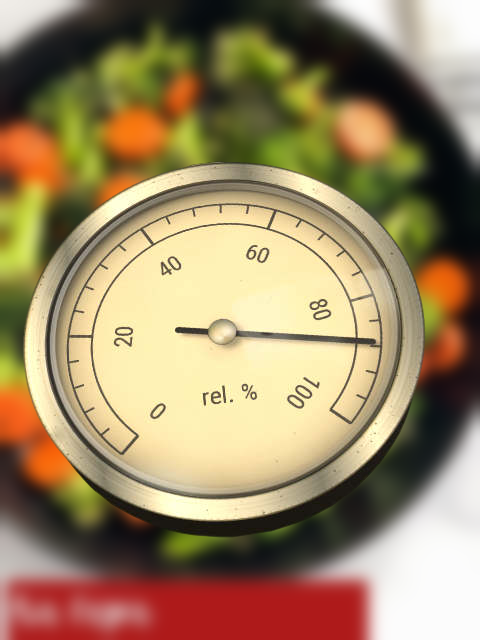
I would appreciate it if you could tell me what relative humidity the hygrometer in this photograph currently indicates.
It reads 88 %
